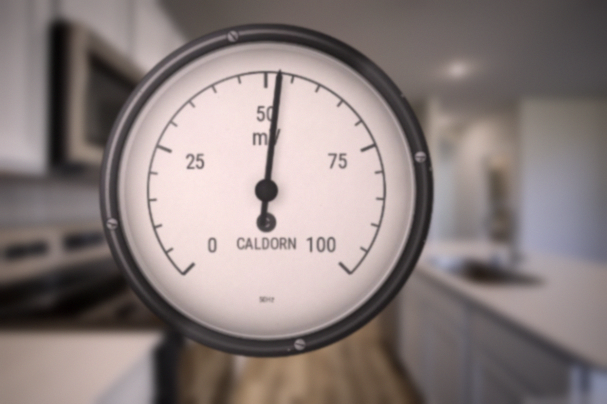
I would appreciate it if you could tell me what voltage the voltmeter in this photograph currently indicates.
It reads 52.5 mV
